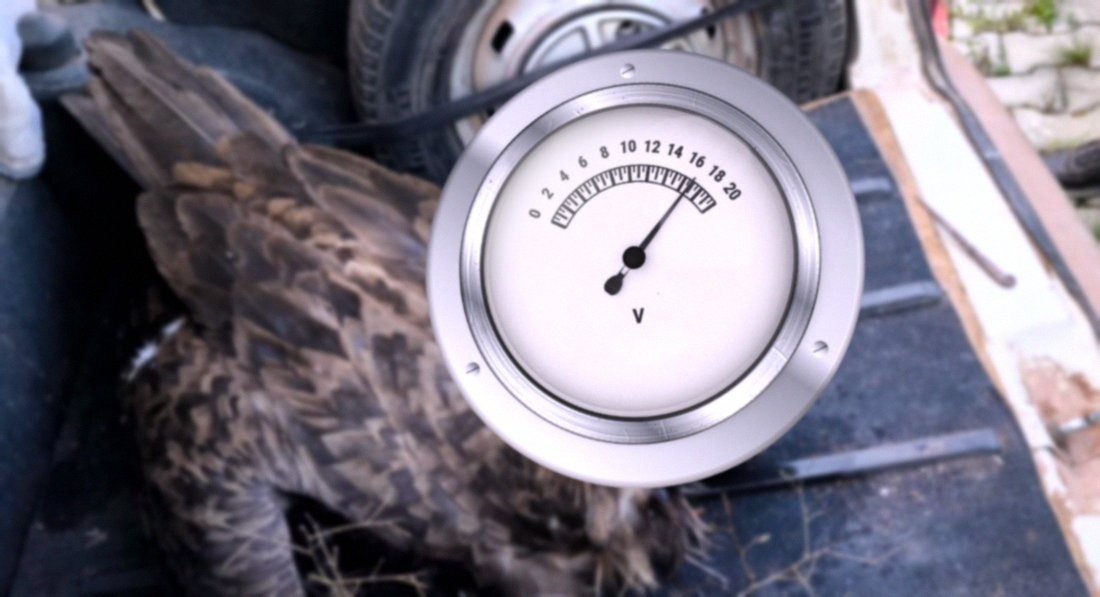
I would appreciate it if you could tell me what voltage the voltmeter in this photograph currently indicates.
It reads 17 V
